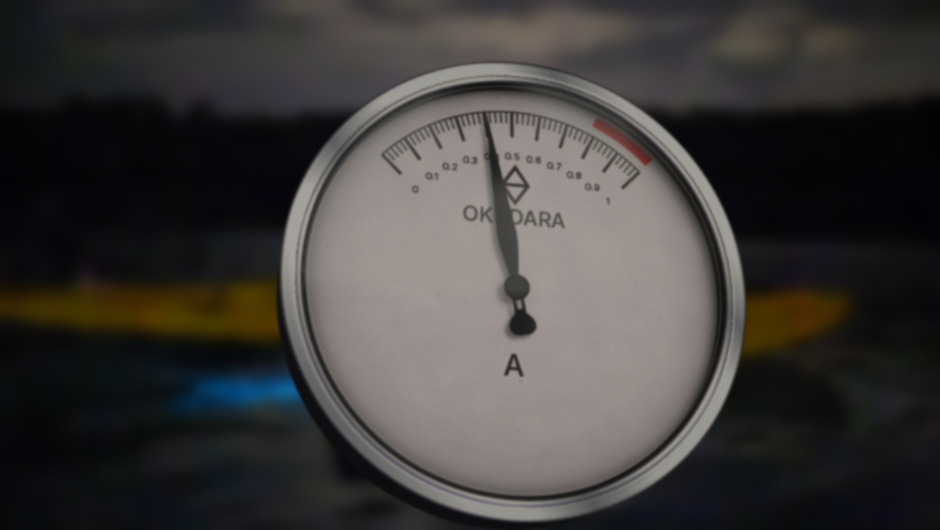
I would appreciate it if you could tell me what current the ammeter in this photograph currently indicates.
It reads 0.4 A
